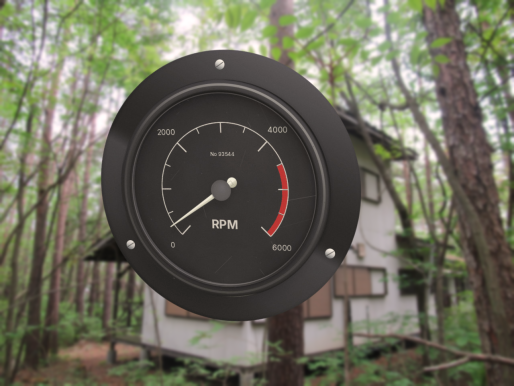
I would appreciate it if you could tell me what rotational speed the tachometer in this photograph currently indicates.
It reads 250 rpm
